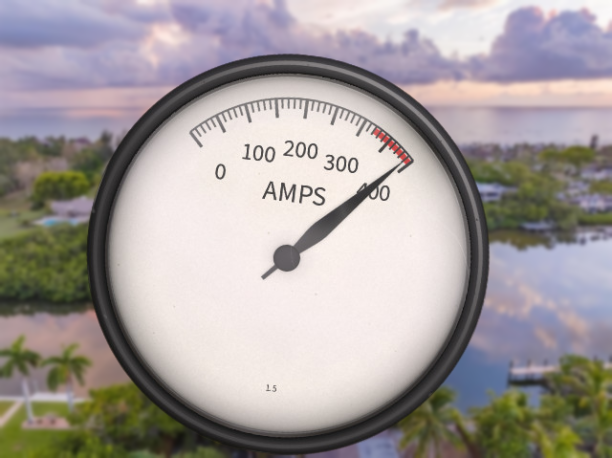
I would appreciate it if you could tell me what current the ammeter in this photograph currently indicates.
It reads 390 A
